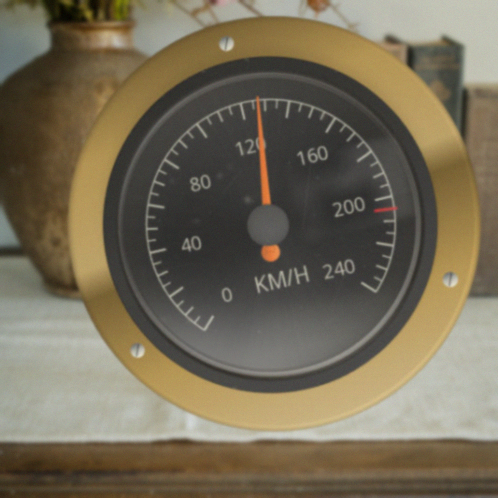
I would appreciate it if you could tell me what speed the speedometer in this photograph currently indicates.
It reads 127.5 km/h
